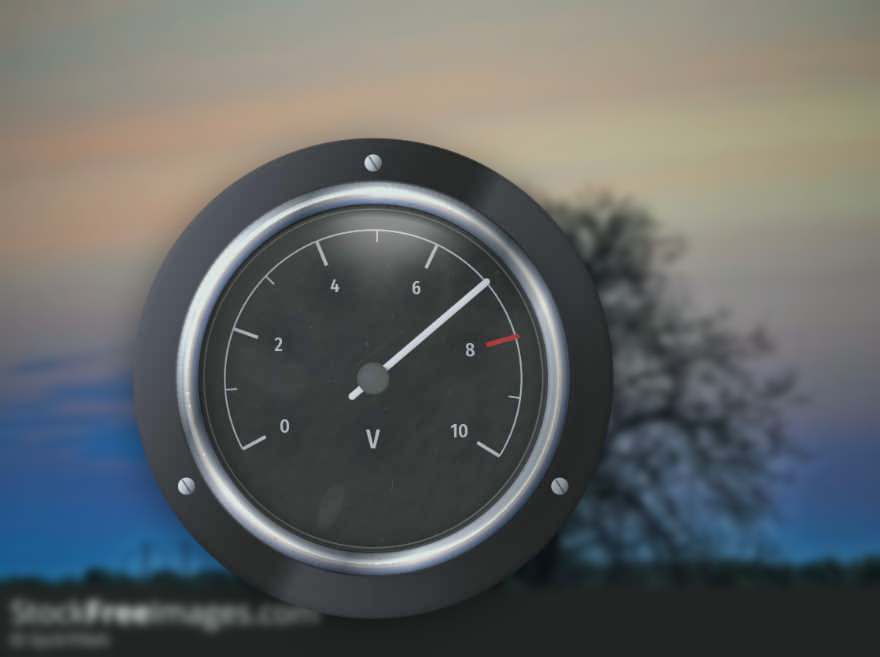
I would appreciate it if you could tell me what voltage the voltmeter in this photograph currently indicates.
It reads 7 V
